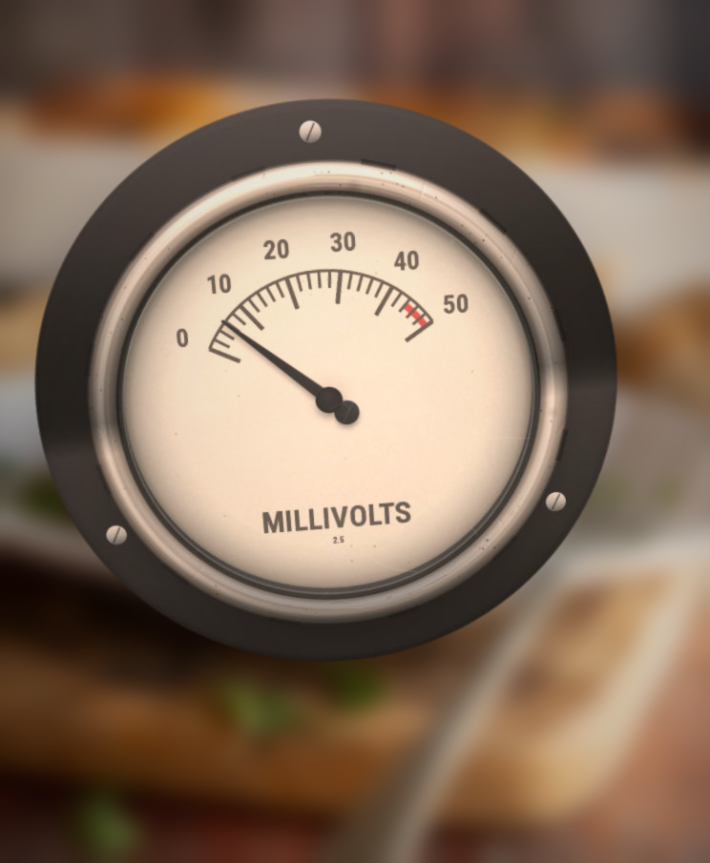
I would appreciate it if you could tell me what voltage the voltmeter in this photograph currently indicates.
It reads 6 mV
